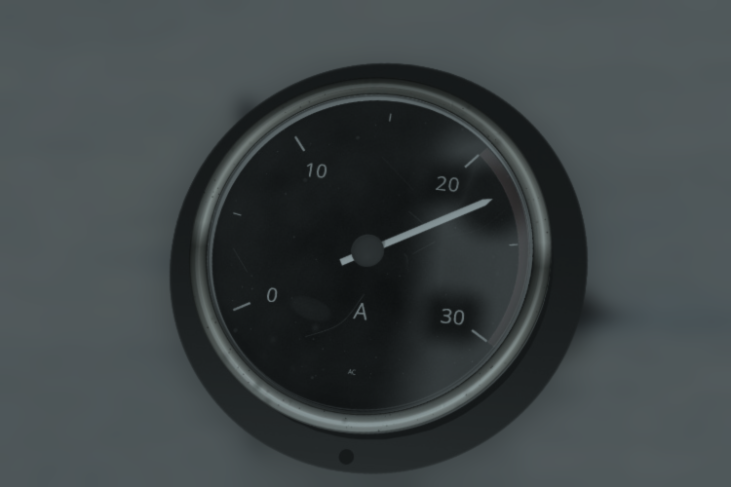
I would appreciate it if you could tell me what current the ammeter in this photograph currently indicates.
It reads 22.5 A
